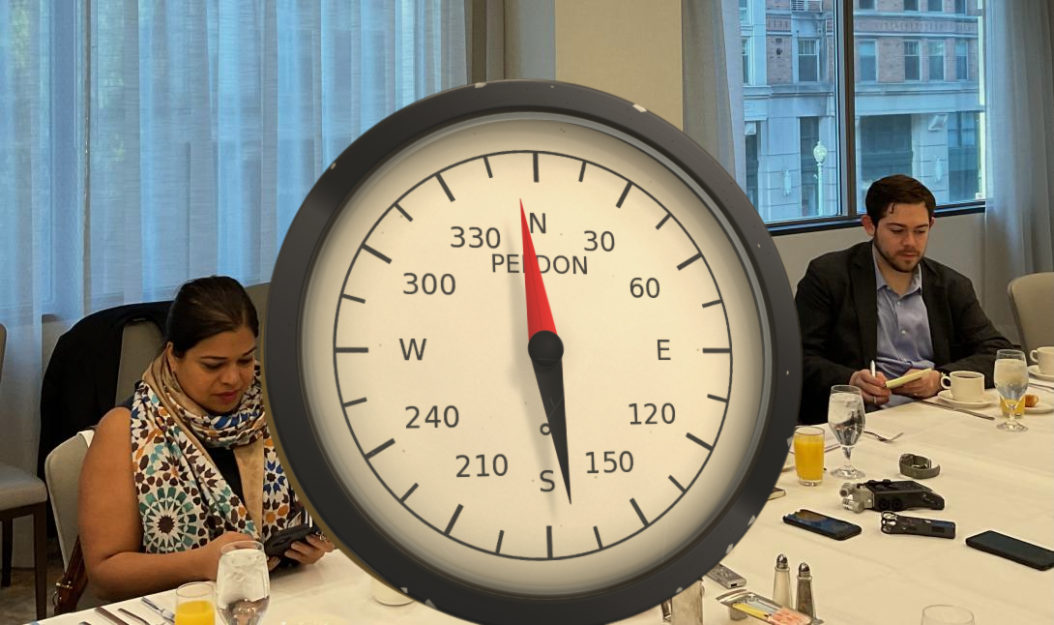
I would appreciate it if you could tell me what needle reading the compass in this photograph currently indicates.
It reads 352.5 °
